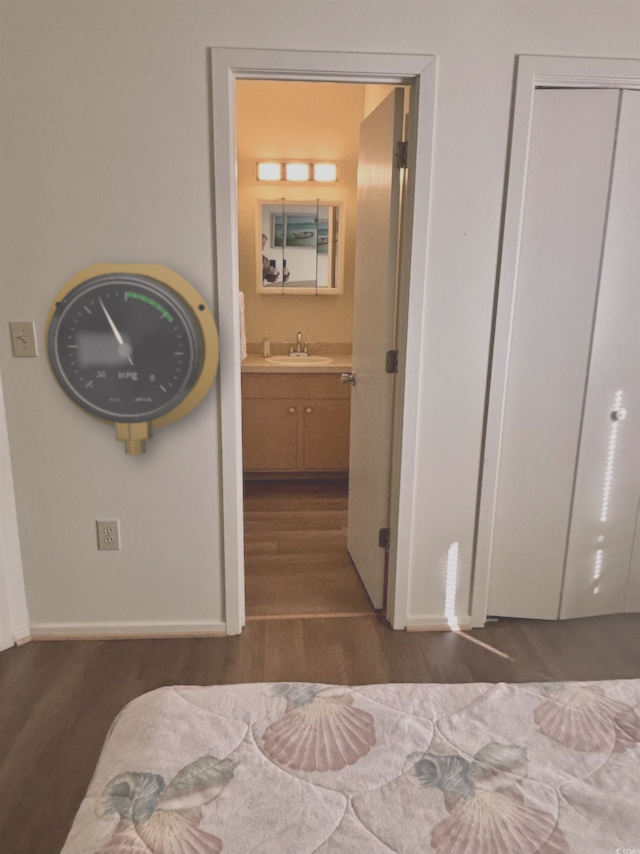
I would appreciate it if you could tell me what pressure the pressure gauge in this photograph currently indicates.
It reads -18 inHg
